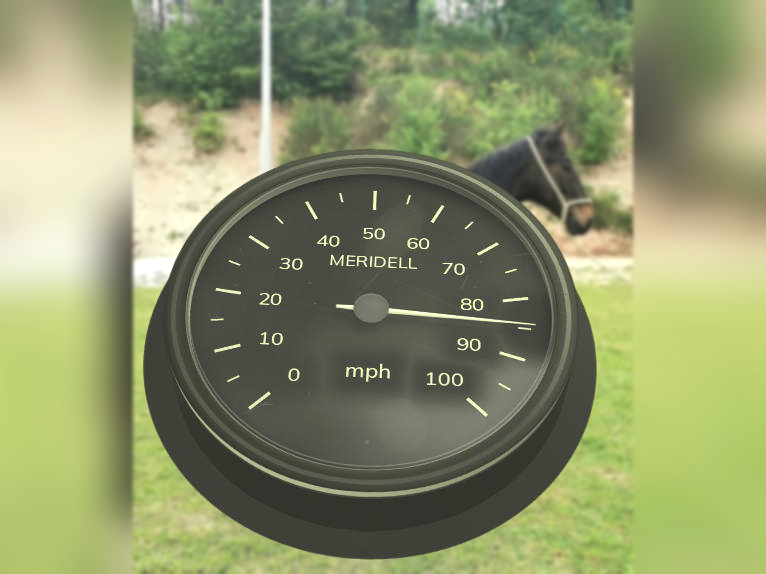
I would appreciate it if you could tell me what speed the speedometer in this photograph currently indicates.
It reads 85 mph
